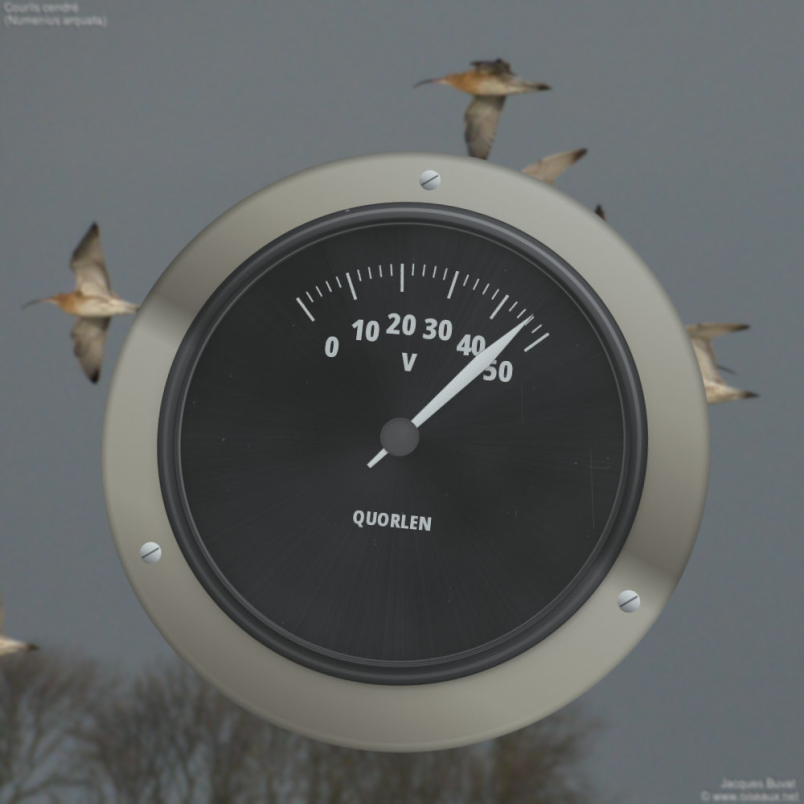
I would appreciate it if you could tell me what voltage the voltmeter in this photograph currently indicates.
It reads 46 V
